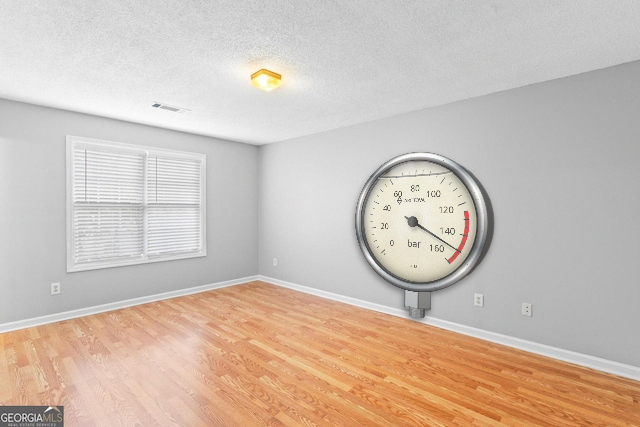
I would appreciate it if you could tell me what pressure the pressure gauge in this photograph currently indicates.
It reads 150 bar
